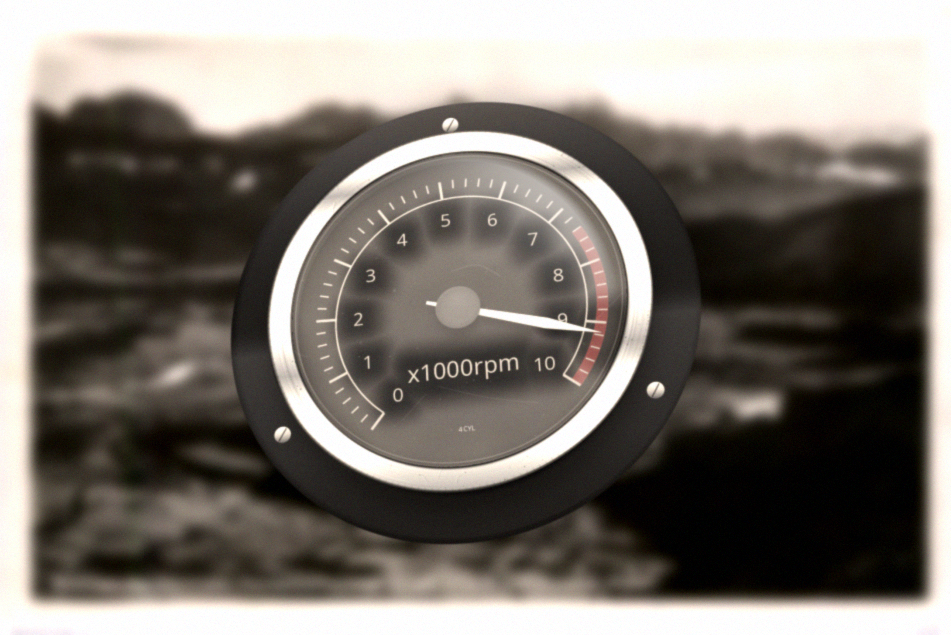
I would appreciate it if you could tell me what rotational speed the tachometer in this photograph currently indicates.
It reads 9200 rpm
